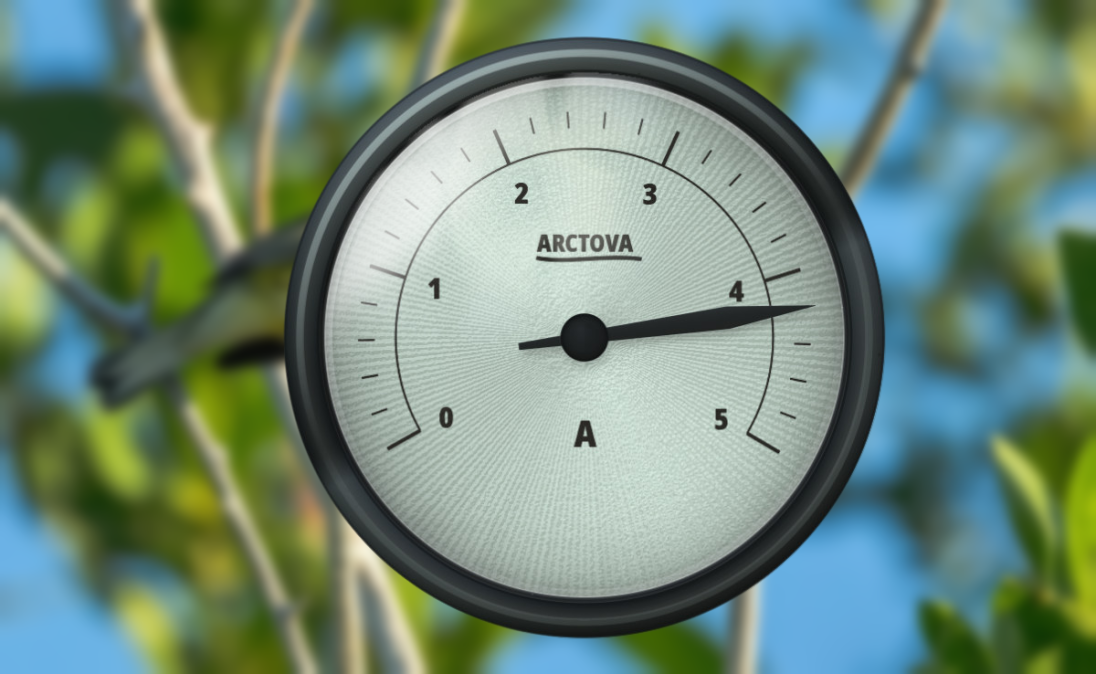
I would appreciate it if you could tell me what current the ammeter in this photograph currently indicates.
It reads 4.2 A
